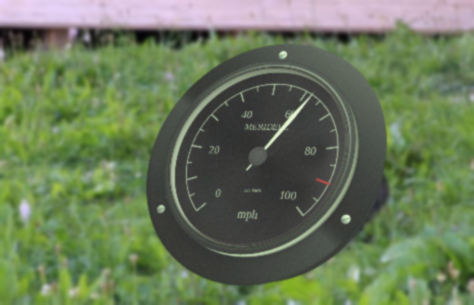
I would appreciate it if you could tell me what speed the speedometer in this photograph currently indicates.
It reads 62.5 mph
